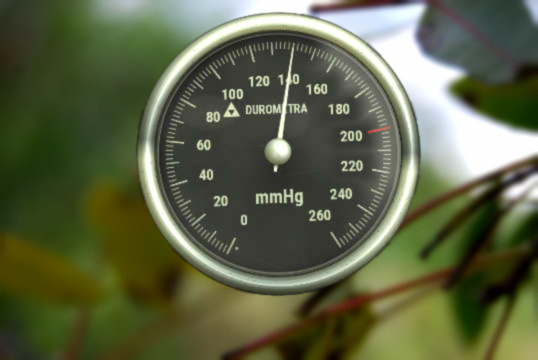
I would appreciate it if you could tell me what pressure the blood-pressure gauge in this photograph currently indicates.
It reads 140 mmHg
